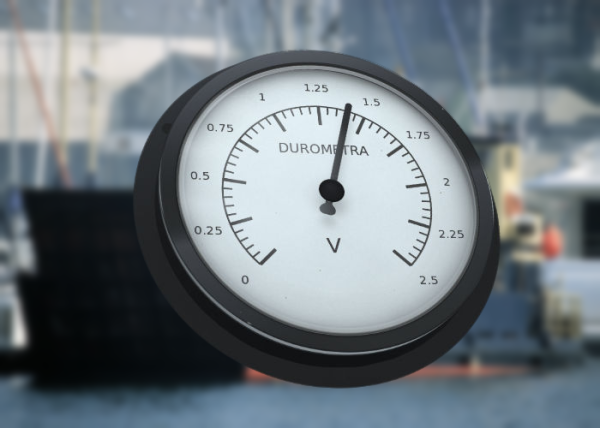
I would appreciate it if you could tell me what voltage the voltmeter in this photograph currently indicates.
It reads 1.4 V
